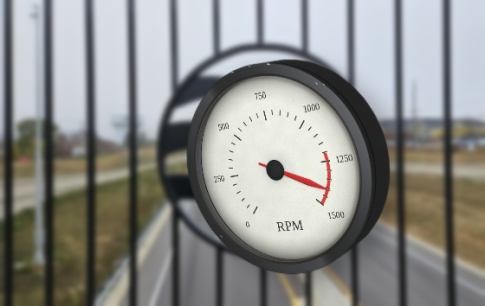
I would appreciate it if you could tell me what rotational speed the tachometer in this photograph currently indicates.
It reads 1400 rpm
